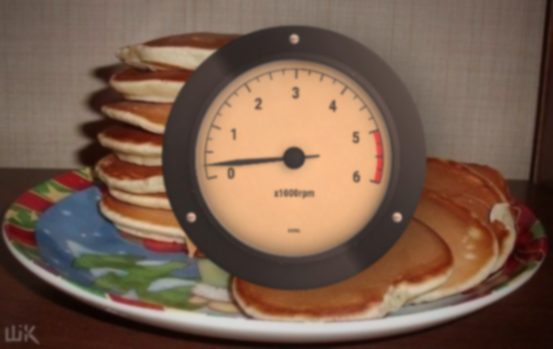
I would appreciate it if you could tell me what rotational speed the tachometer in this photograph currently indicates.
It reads 250 rpm
